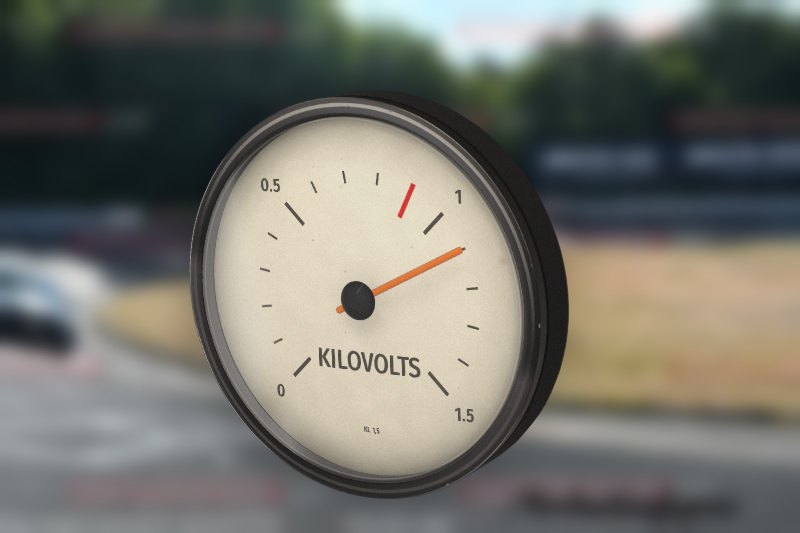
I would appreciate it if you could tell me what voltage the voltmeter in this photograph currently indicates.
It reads 1.1 kV
